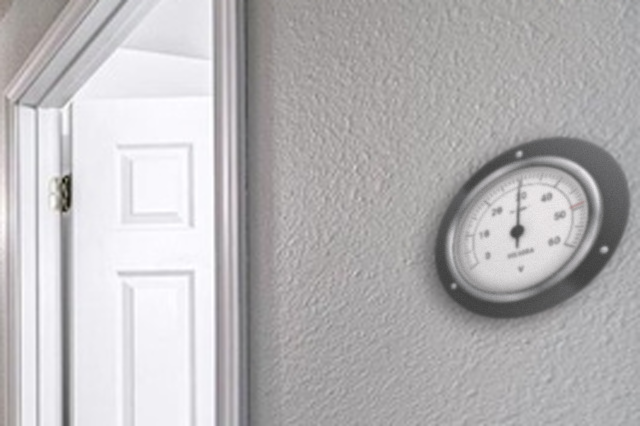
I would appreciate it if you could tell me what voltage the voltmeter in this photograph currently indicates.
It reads 30 V
